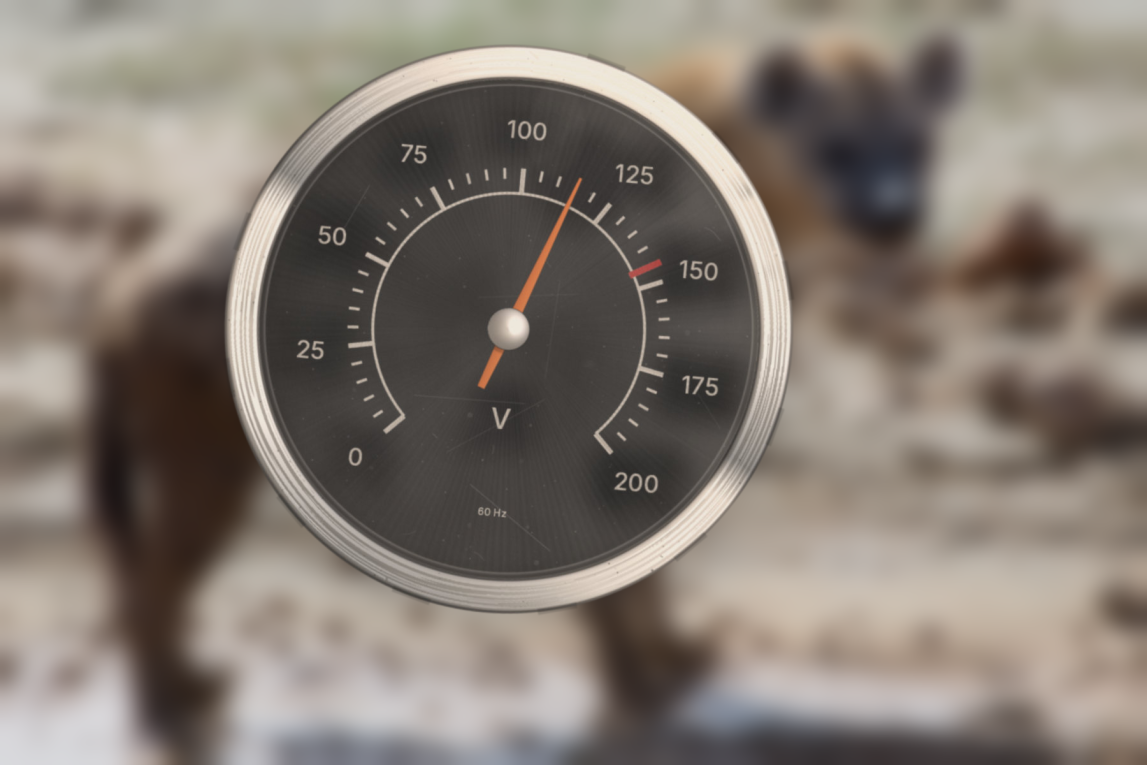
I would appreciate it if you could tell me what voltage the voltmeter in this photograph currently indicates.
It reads 115 V
